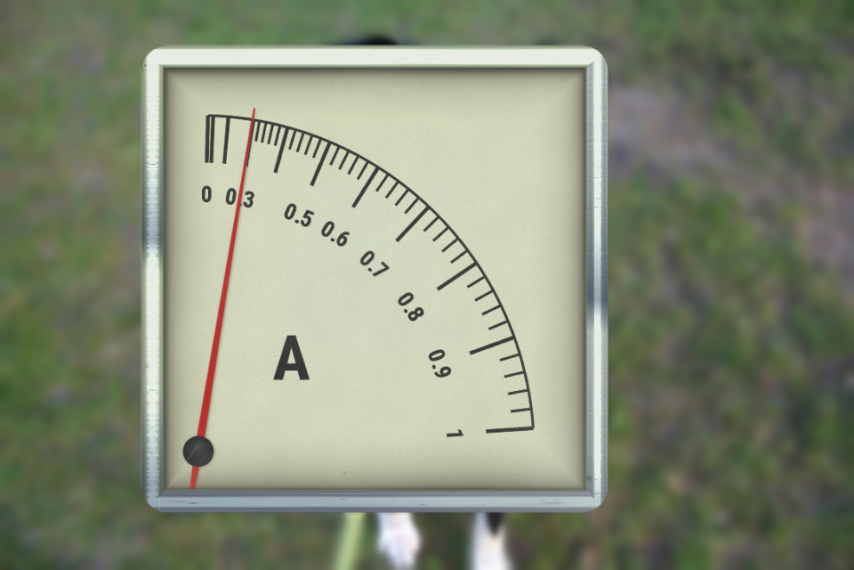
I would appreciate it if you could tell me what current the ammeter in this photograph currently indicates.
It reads 0.3 A
